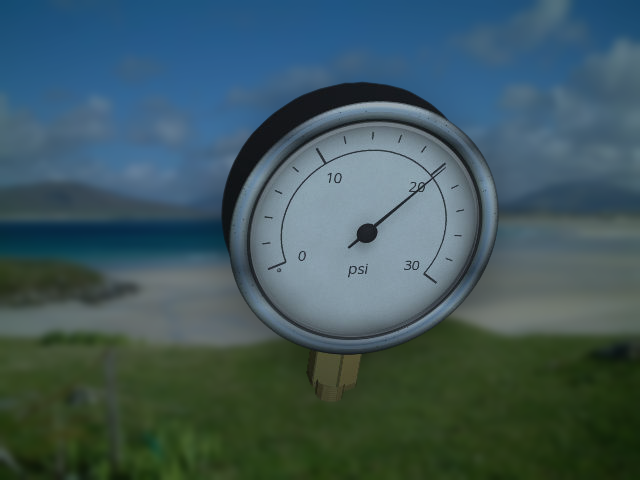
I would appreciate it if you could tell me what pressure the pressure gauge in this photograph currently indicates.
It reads 20 psi
